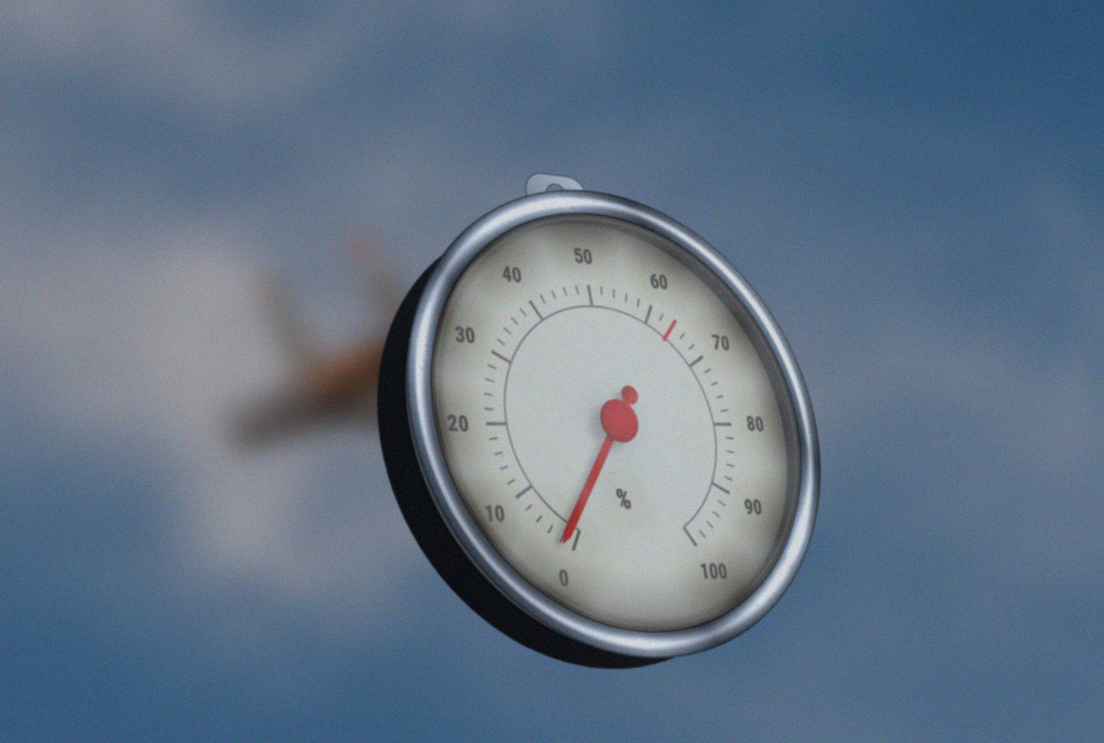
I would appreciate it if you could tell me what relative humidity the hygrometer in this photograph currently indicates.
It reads 2 %
